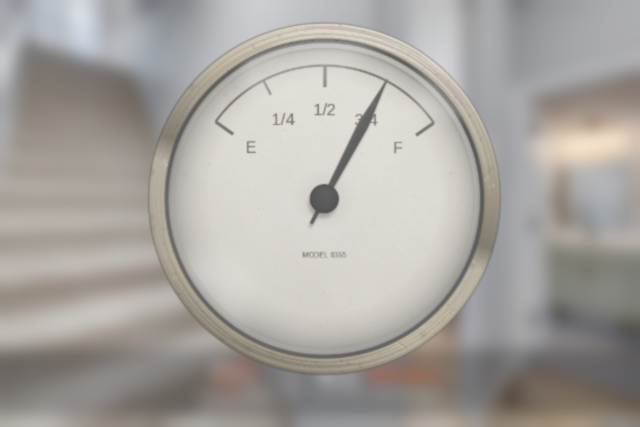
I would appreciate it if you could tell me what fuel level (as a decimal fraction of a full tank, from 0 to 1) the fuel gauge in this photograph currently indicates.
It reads 0.75
